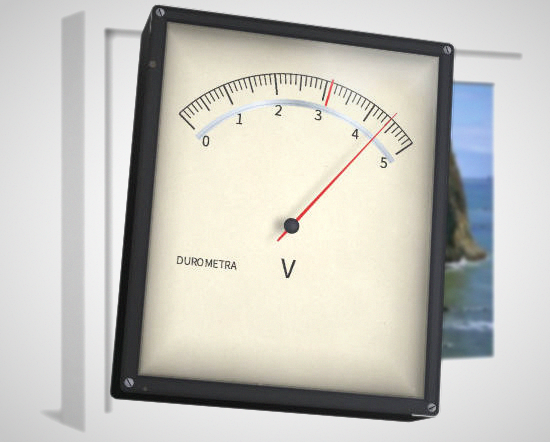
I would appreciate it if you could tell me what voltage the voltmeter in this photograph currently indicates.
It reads 4.4 V
